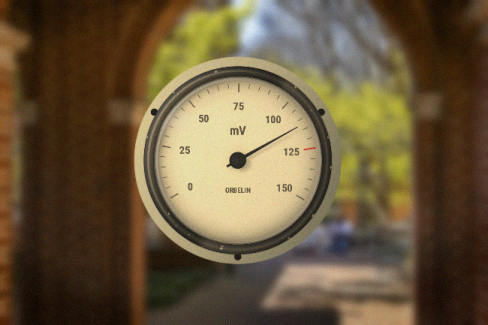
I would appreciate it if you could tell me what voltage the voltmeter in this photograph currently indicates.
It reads 112.5 mV
